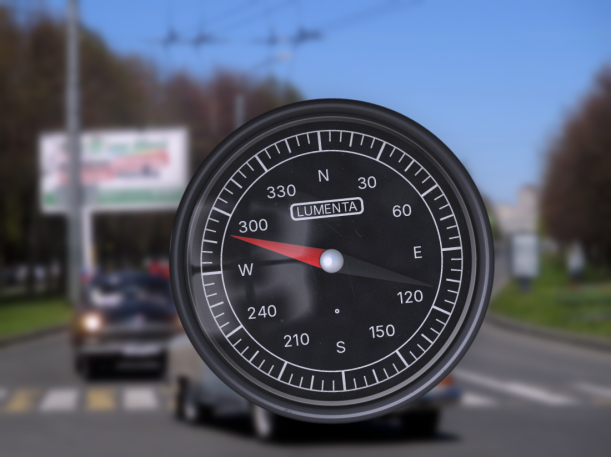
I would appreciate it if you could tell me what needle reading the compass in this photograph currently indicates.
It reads 290 °
